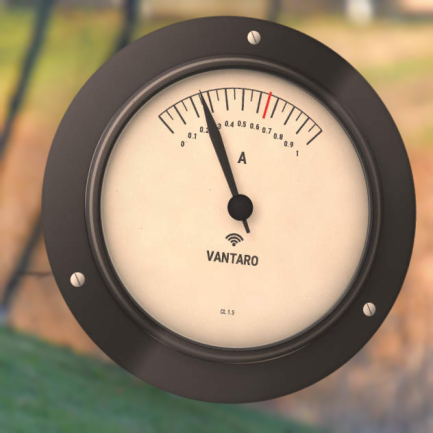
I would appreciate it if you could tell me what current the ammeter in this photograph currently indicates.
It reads 0.25 A
